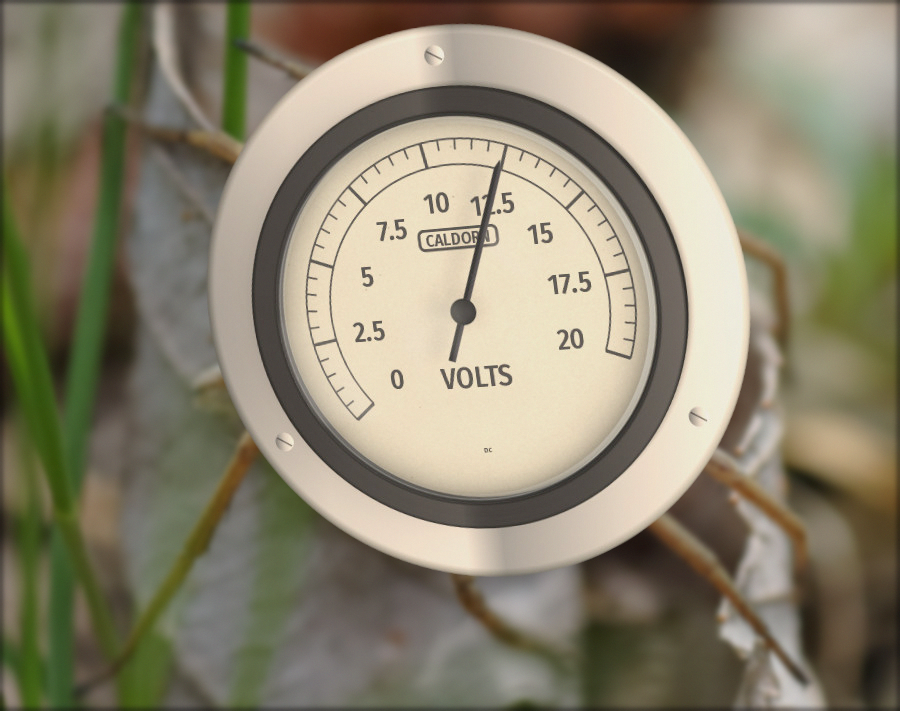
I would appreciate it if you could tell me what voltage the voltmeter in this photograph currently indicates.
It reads 12.5 V
